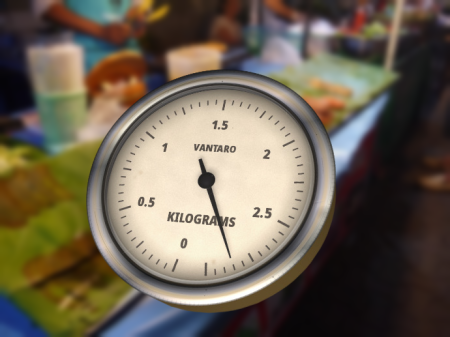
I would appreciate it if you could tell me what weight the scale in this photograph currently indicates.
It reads 2.85 kg
